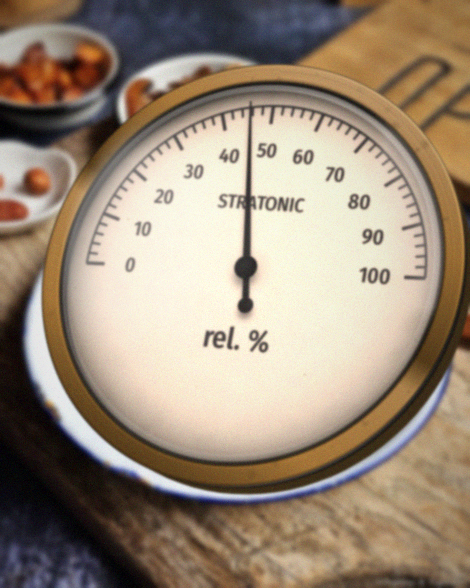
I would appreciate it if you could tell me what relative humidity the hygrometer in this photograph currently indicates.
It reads 46 %
